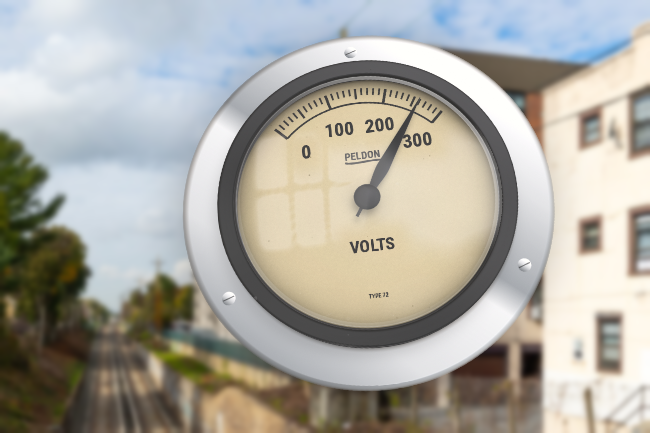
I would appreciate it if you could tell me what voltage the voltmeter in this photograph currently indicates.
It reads 260 V
